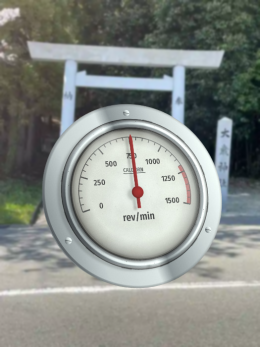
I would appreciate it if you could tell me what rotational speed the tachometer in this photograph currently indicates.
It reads 750 rpm
